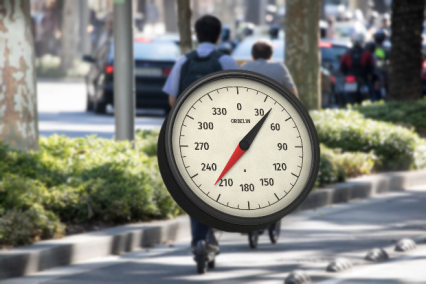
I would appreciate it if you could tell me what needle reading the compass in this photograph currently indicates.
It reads 220 °
